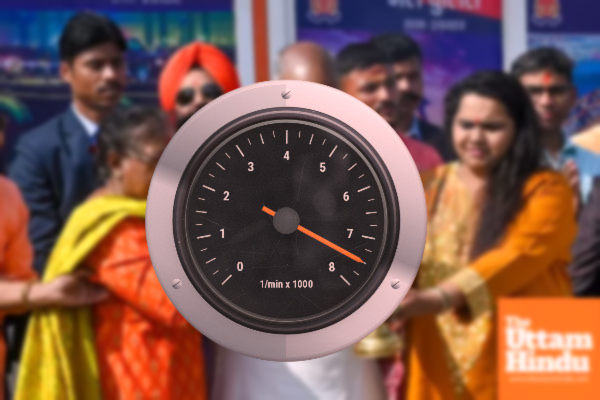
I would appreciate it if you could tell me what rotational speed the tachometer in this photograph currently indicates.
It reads 7500 rpm
